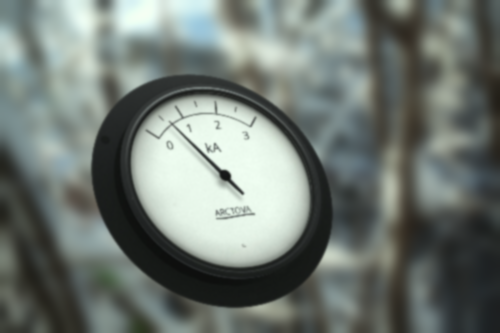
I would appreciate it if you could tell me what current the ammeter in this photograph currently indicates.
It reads 0.5 kA
